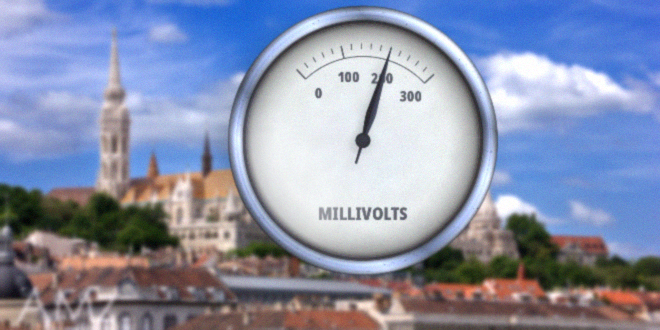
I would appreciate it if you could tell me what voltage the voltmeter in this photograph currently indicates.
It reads 200 mV
